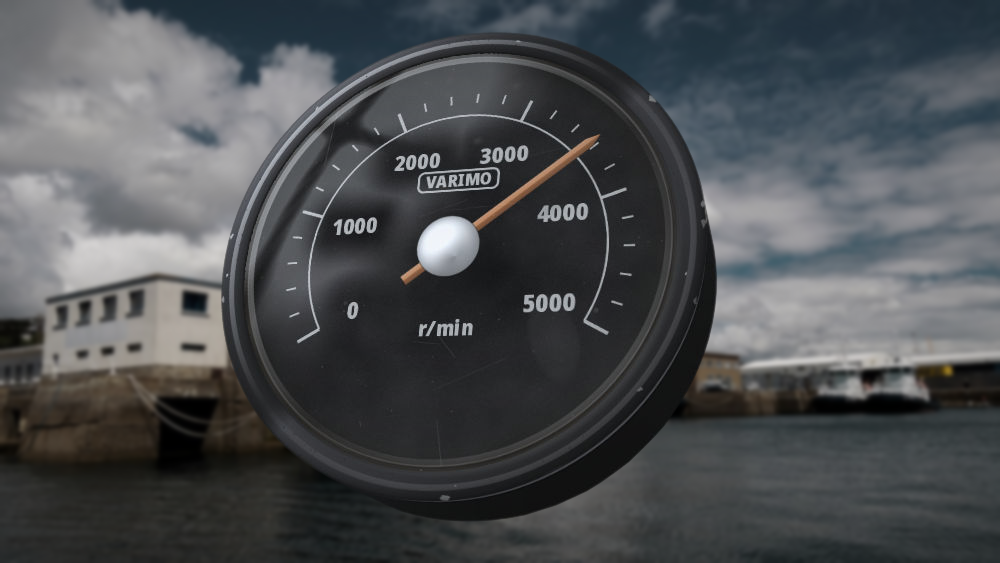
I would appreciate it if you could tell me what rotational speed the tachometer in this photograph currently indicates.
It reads 3600 rpm
